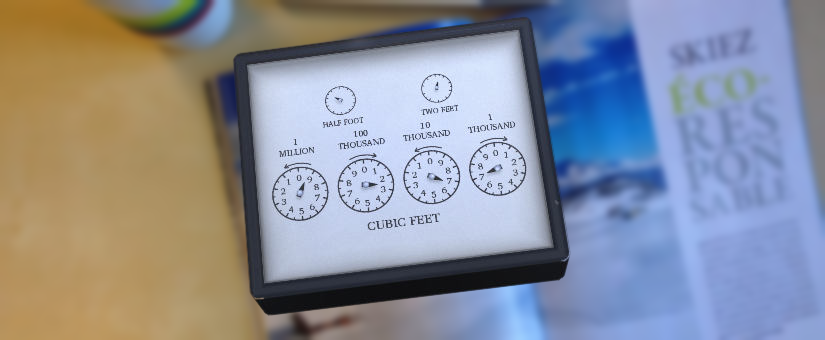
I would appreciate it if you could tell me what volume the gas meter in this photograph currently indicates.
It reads 926700 ft³
